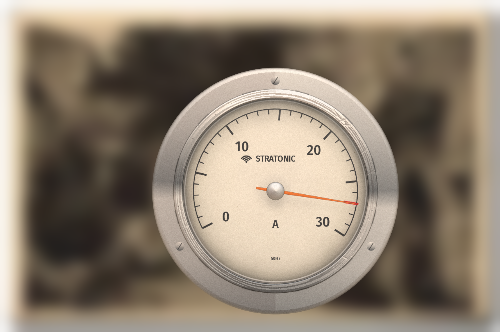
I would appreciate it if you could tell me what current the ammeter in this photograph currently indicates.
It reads 27 A
